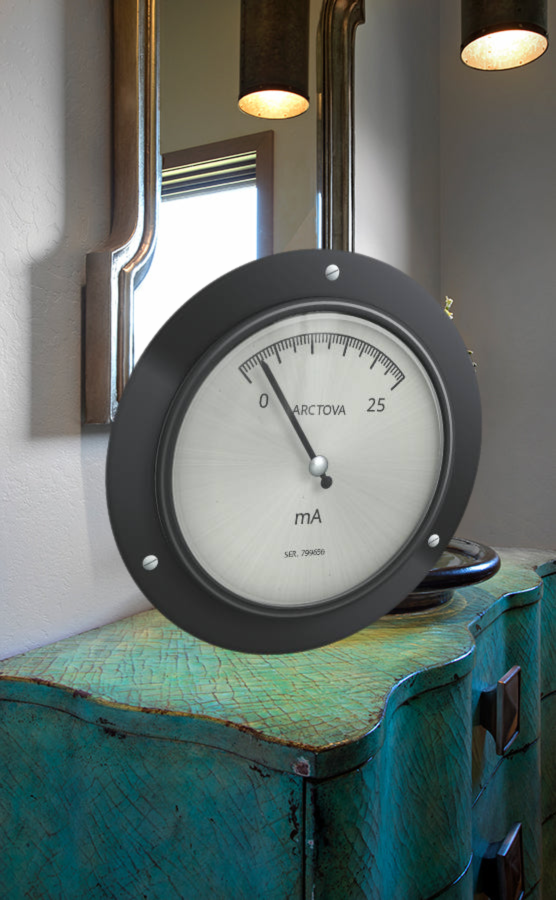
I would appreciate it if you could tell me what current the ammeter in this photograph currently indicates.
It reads 2.5 mA
